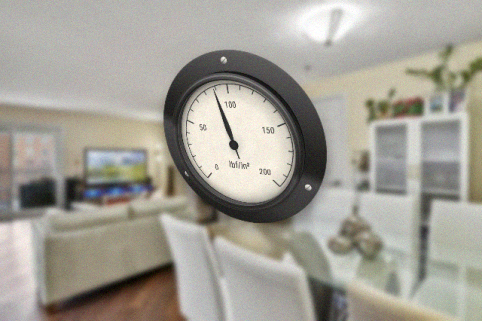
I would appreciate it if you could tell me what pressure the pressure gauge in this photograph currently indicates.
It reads 90 psi
